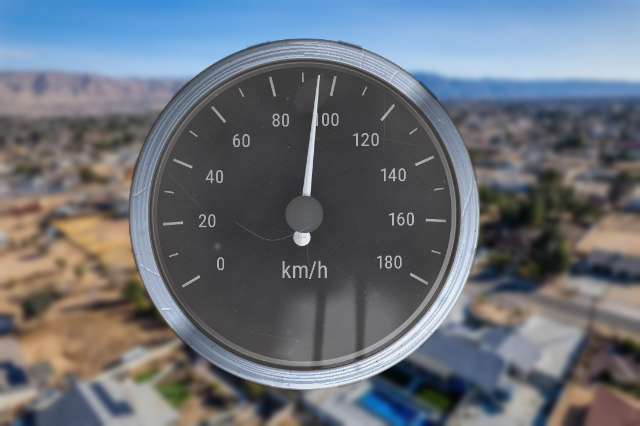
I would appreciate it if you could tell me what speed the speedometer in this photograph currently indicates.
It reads 95 km/h
